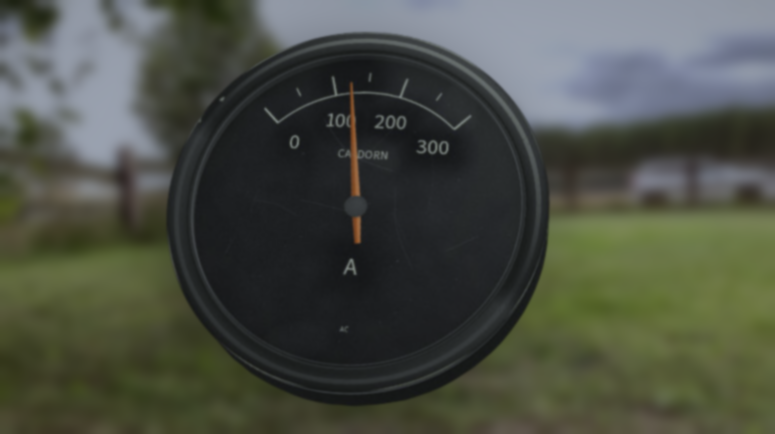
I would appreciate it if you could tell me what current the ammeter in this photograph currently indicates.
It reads 125 A
